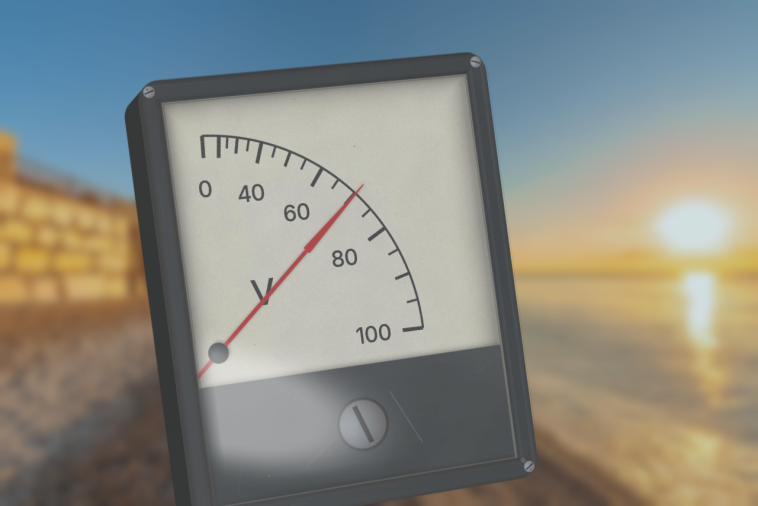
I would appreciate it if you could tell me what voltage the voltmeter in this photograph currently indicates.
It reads 70 V
